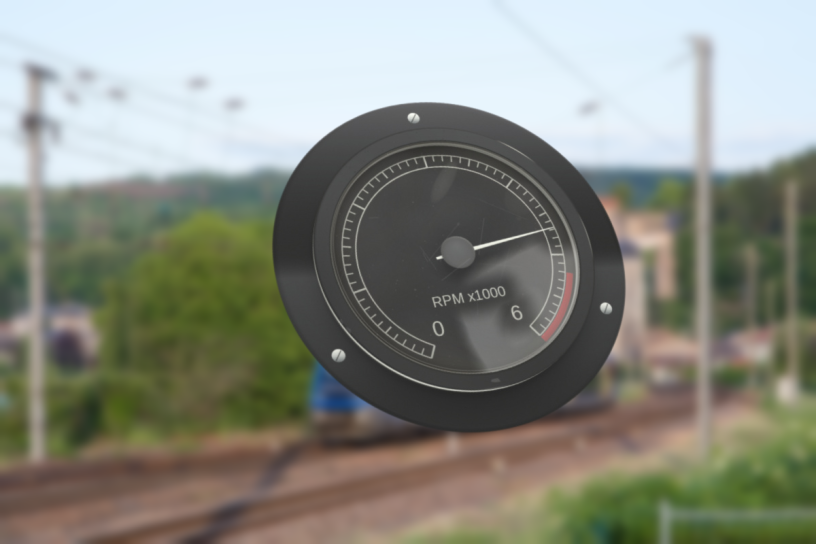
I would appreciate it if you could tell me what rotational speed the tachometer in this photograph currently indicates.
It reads 4700 rpm
